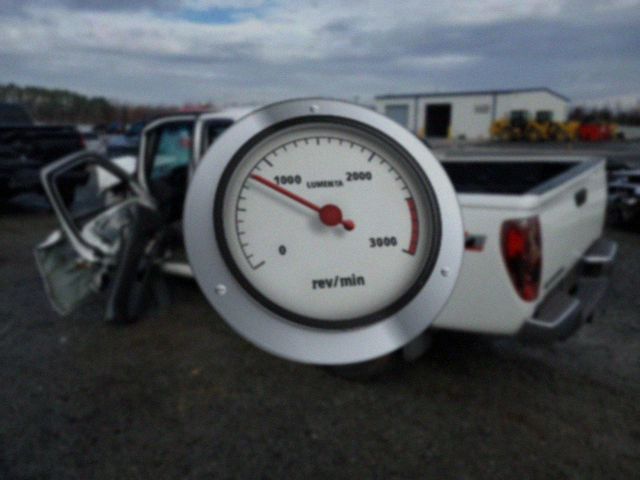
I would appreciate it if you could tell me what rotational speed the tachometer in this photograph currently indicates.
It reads 800 rpm
